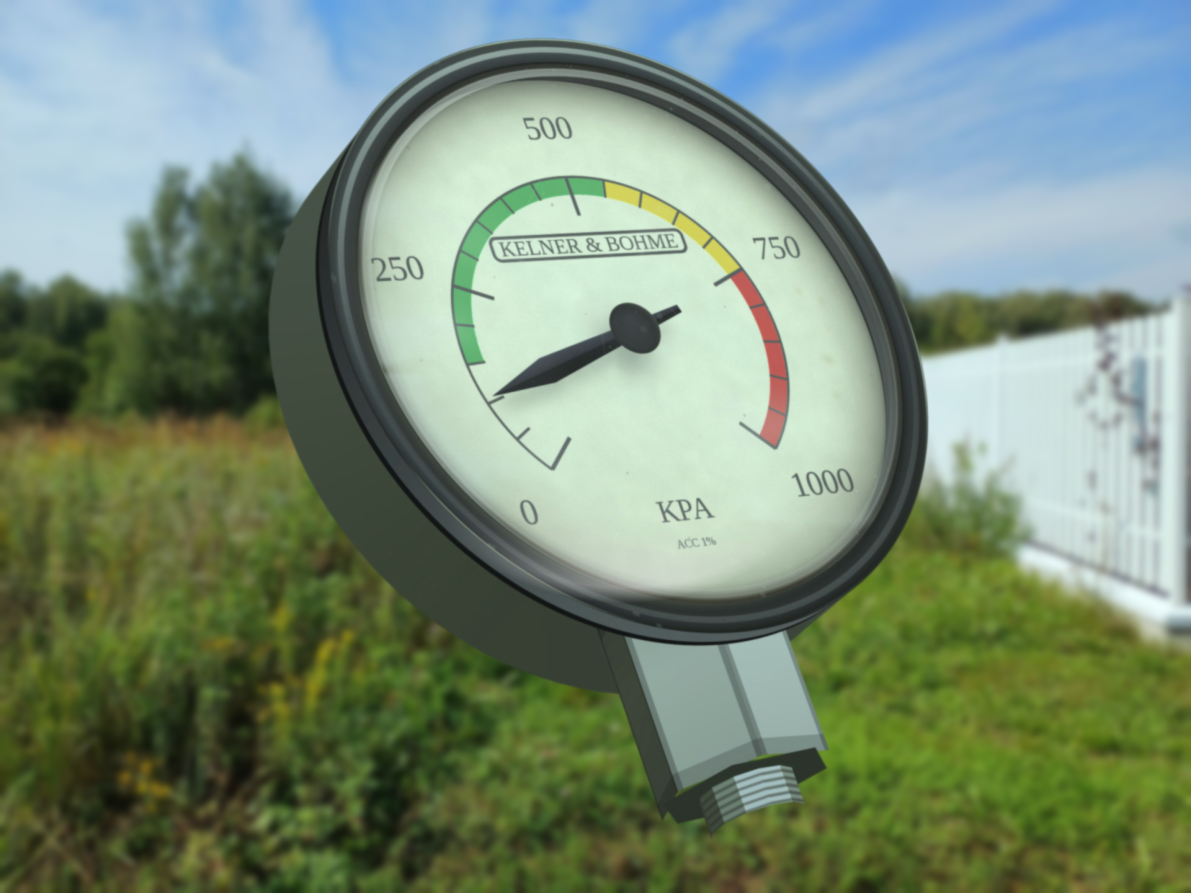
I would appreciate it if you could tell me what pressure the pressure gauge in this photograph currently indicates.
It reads 100 kPa
